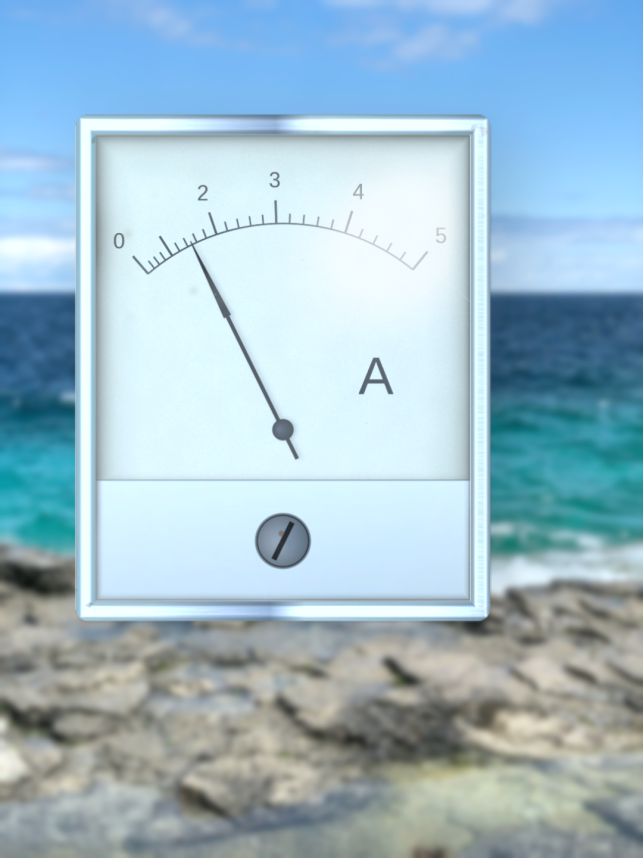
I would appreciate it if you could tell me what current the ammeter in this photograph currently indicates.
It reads 1.5 A
